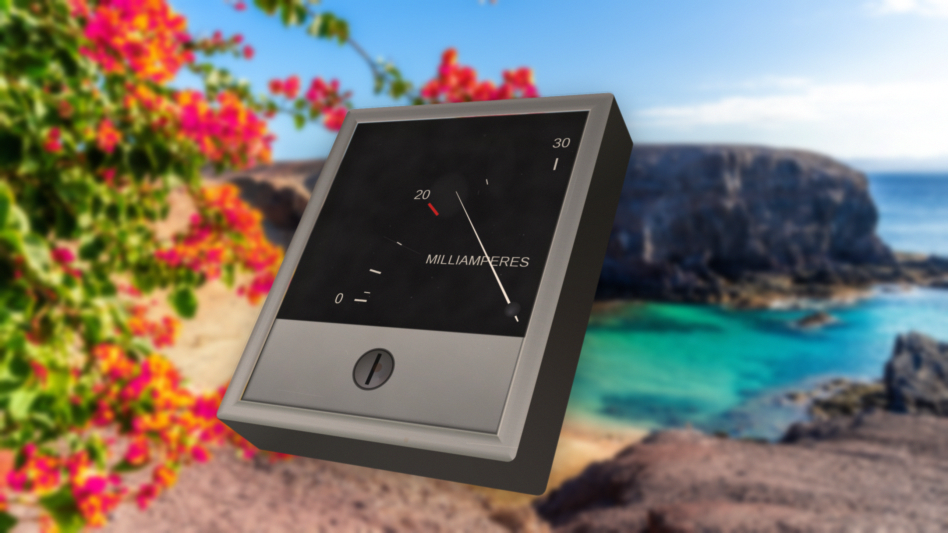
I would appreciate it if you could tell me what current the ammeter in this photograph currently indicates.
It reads 22.5 mA
